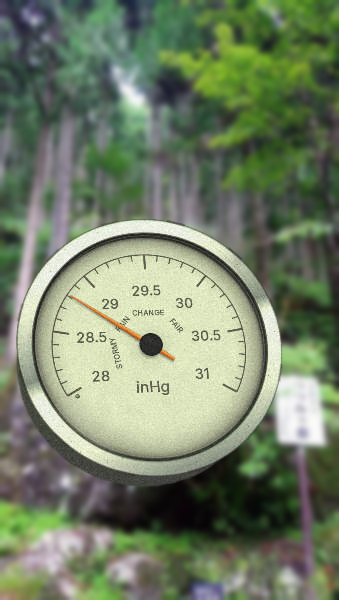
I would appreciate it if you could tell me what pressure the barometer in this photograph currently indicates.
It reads 28.8 inHg
